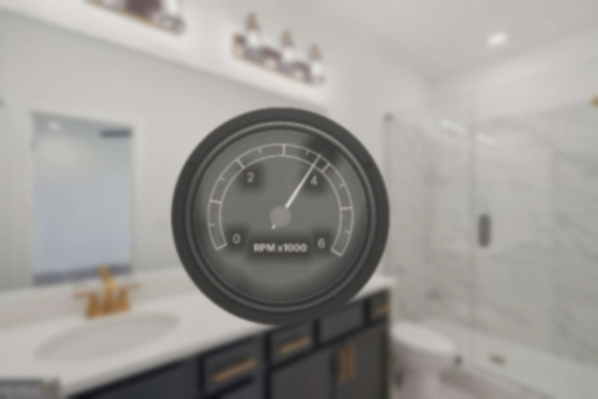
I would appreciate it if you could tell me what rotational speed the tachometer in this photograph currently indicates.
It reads 3750 rpm
